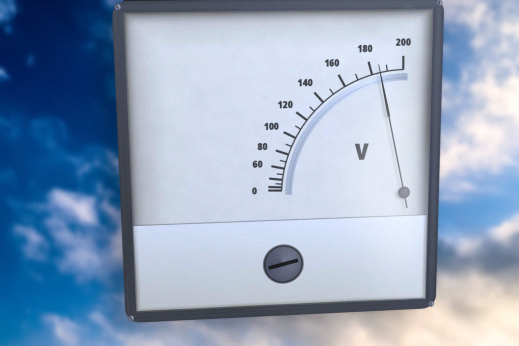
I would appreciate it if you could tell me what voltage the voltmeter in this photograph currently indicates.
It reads 185 V
